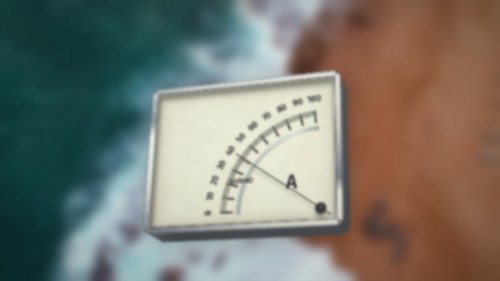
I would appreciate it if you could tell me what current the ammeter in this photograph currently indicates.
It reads 40 A
